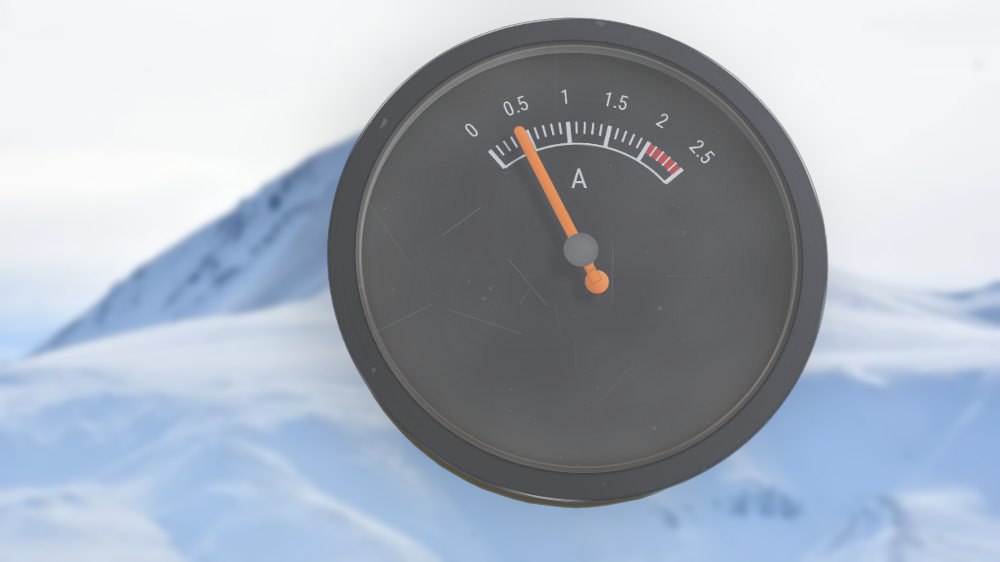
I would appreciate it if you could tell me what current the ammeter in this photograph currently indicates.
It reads 0.4 A
